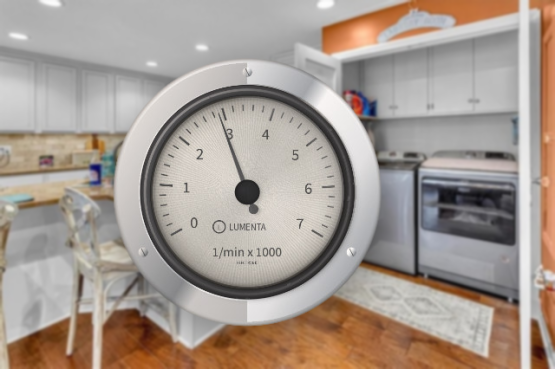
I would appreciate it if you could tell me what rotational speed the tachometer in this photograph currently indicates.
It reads 2900 rpm
